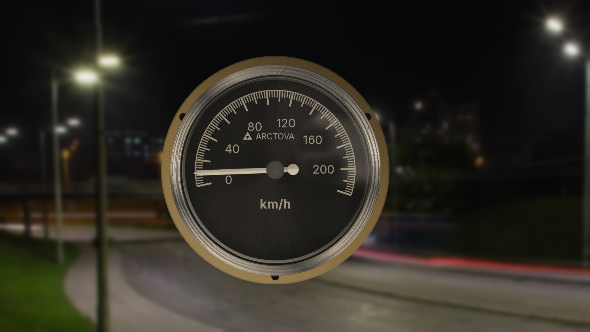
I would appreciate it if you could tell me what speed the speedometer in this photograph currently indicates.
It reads 10 km/h
